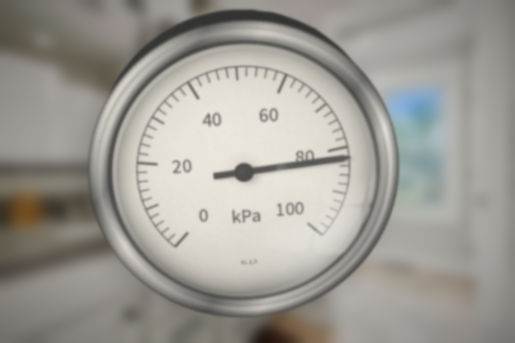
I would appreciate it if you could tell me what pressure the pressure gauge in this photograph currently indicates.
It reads 82 kPa
